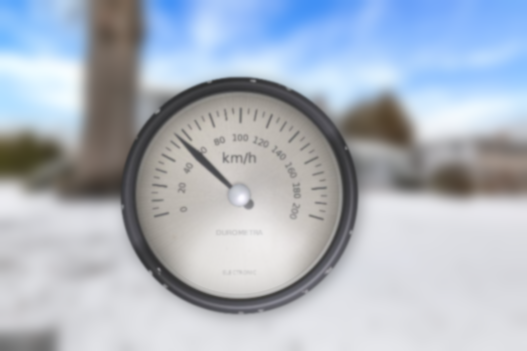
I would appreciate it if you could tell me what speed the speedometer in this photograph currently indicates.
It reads 55 km/h
